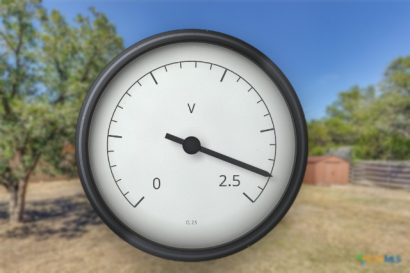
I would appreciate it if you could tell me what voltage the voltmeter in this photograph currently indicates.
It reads 2.3 V
